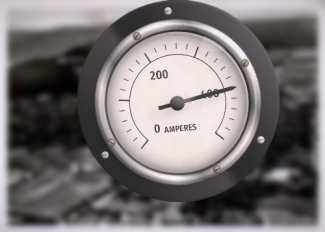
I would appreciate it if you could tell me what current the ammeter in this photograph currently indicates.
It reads 400 A
